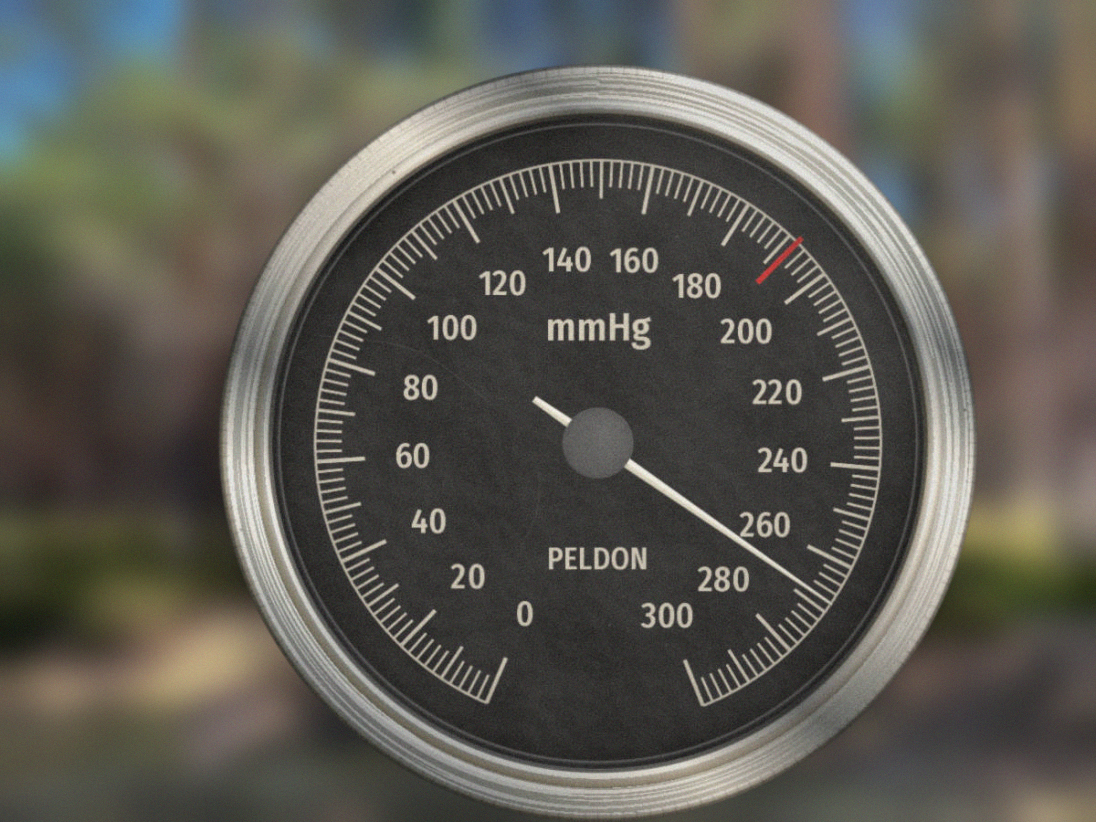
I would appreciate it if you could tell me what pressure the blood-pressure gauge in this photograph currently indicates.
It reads 268 mmHg
